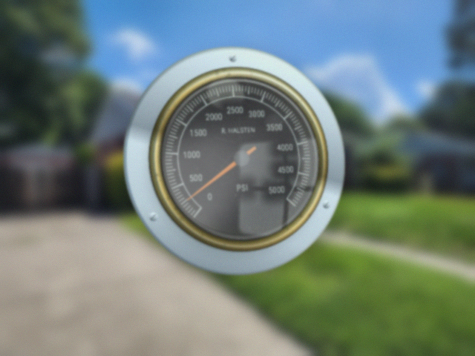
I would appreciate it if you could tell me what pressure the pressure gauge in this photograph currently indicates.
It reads 250 psi
